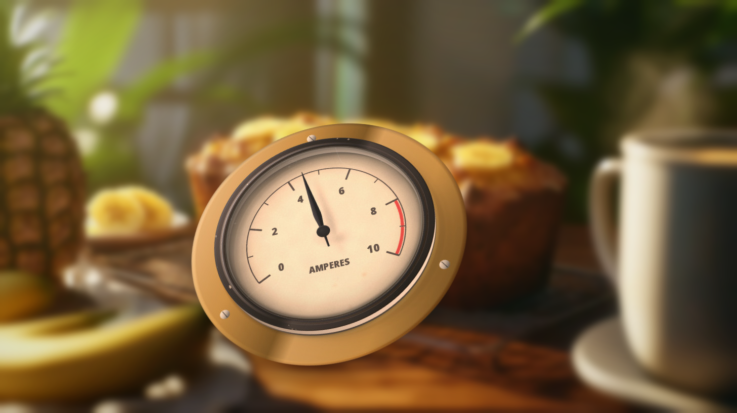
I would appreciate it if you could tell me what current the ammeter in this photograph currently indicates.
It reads 4.5 A
